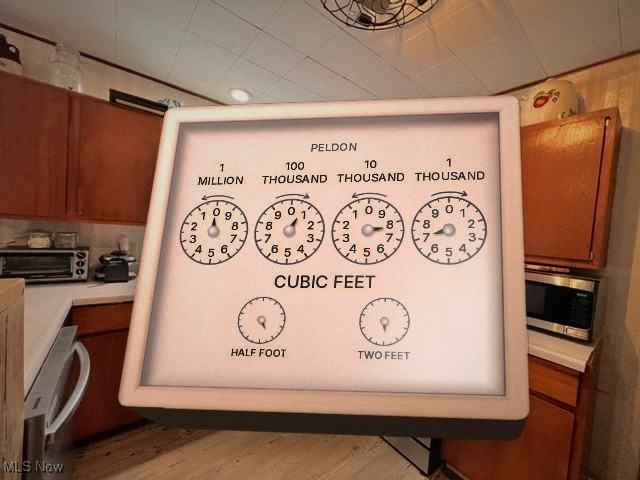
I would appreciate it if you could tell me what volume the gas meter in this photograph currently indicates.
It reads 7700 ft³
